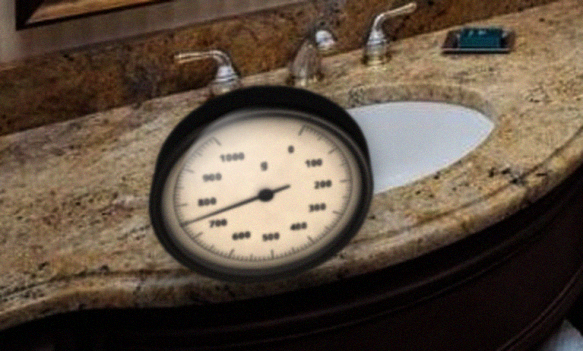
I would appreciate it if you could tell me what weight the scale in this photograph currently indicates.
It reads 750 g
